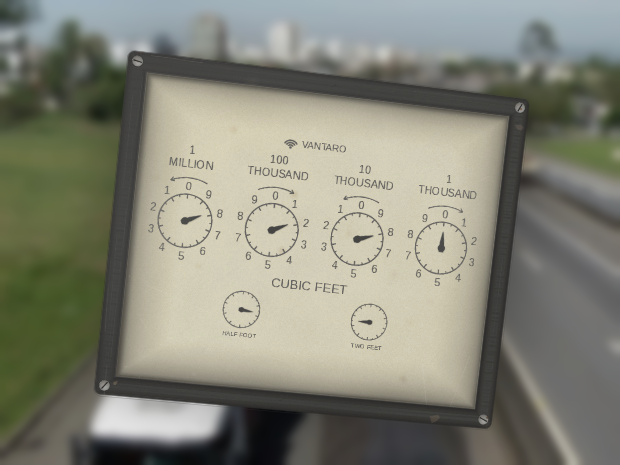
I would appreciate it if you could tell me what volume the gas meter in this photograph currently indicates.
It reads 818000 ft³
